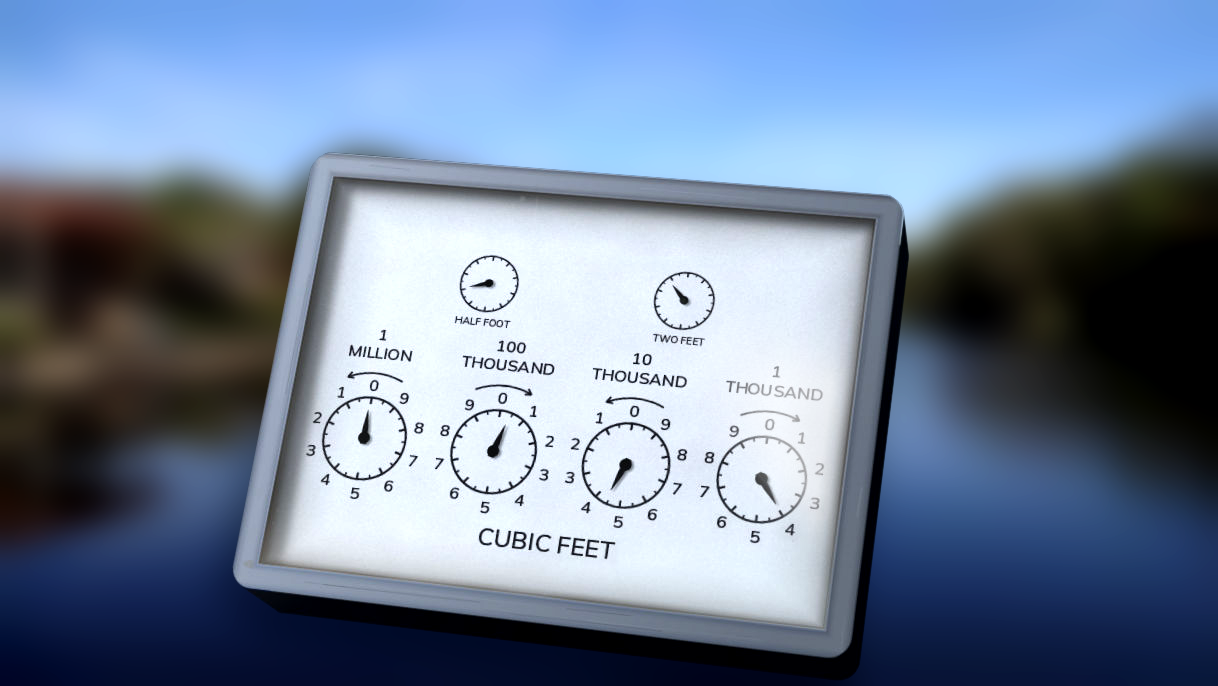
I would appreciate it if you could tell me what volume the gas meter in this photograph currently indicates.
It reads 4400 ft³
